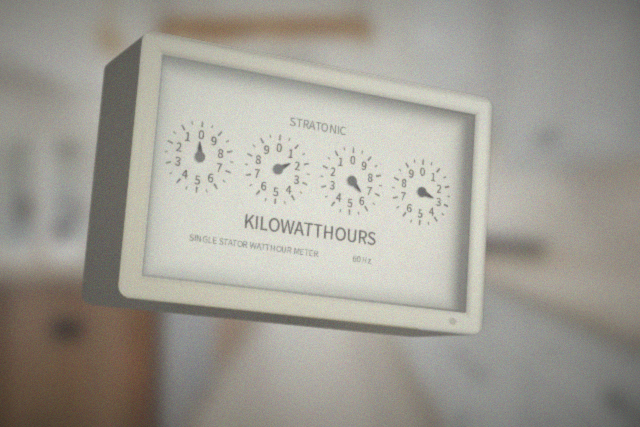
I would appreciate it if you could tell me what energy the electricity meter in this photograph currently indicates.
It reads 163 kWh
